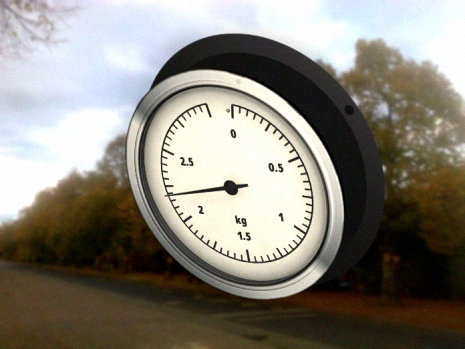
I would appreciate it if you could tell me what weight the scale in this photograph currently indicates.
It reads 2.2 kg
